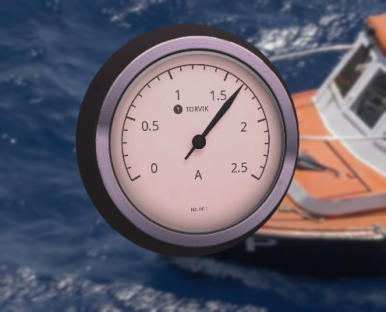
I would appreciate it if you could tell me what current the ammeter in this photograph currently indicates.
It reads 1.65 A
